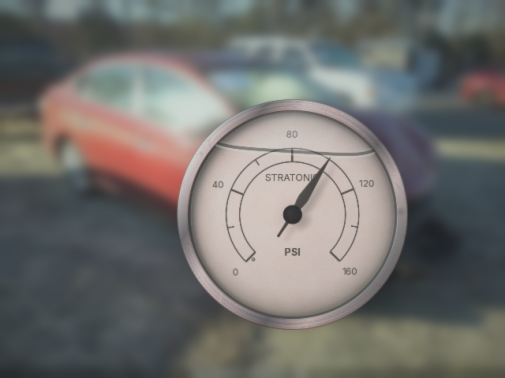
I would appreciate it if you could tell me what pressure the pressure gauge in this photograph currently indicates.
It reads 100 psi
